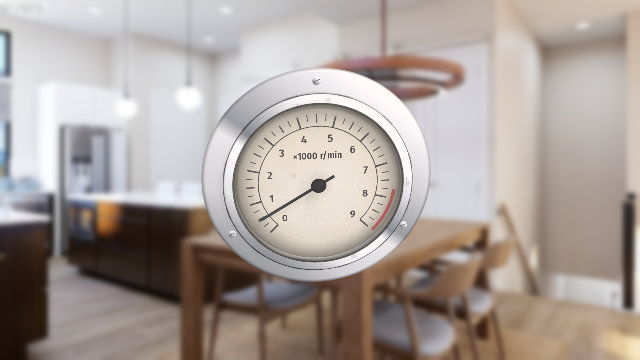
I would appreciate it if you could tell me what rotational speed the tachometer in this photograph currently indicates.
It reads 500 rpm
